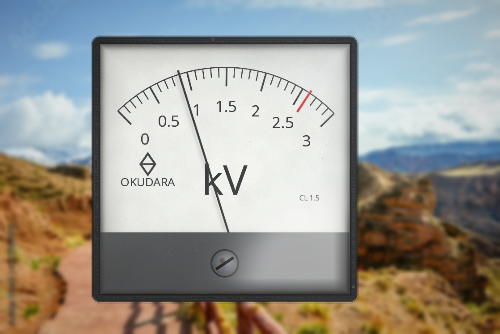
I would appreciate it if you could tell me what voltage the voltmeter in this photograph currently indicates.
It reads 0.9 kV
